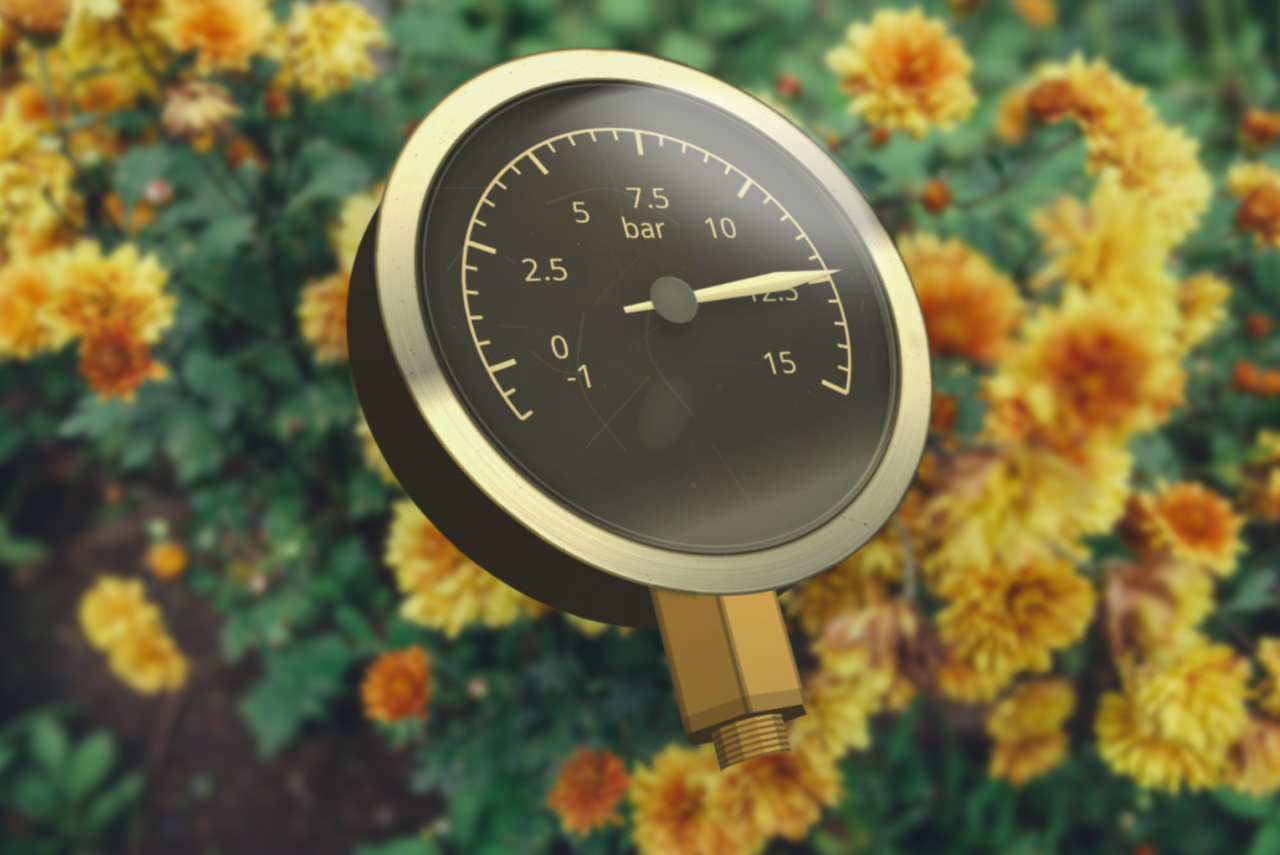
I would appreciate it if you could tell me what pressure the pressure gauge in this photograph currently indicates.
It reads 12.5 bar
